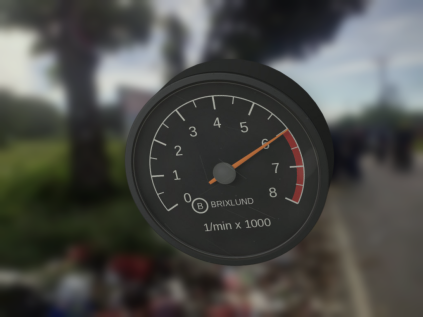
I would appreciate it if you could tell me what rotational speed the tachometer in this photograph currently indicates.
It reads 6000 rpm
